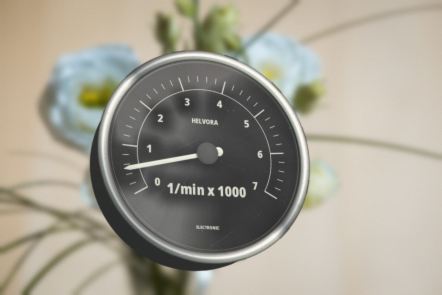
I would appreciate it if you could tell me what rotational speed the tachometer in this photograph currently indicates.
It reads 500 rpm
